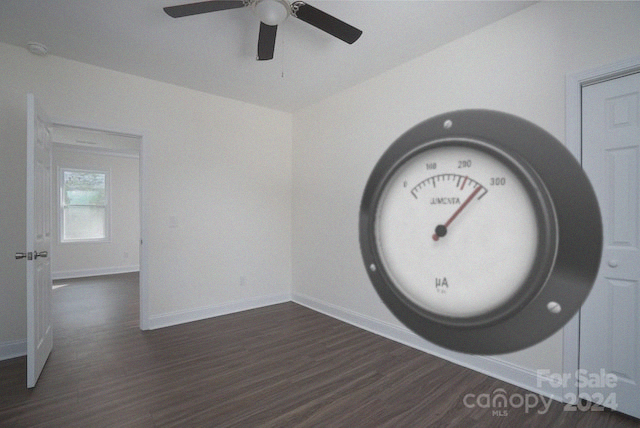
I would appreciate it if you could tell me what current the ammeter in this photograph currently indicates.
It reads 280 µA
